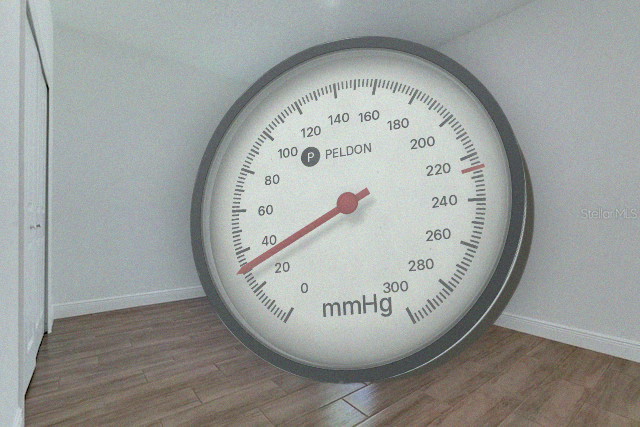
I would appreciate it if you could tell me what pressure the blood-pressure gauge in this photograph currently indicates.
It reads 30 mmHg
